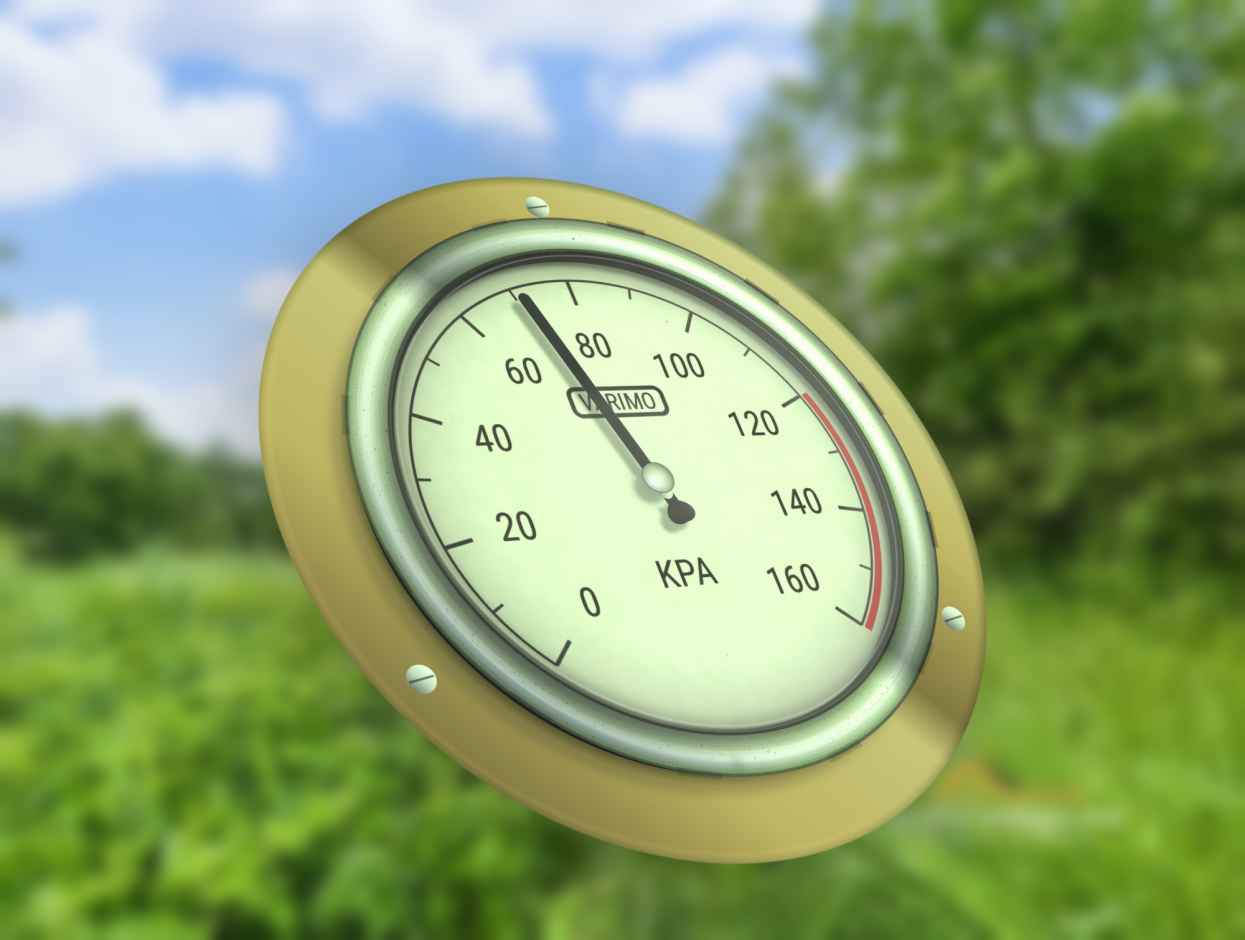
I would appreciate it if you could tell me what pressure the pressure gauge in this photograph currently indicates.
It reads 70 kPa
